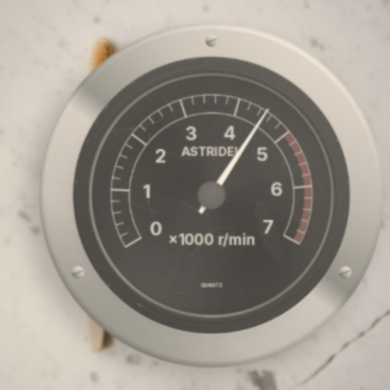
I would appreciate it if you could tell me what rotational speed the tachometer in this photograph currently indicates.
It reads 4500 rpm
